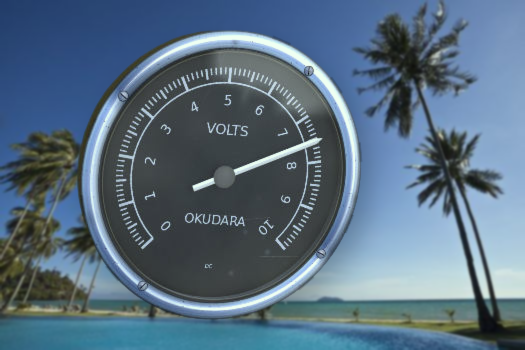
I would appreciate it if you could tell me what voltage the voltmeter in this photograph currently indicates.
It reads 7.5 V
